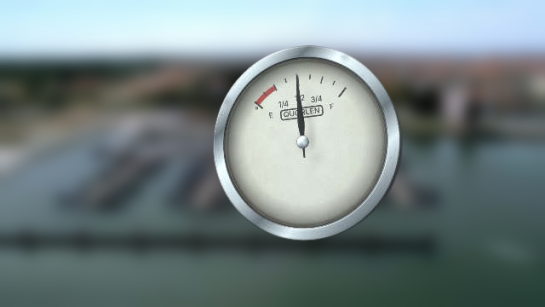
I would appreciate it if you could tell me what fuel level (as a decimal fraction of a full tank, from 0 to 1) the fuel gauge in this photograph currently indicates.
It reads 0.5
